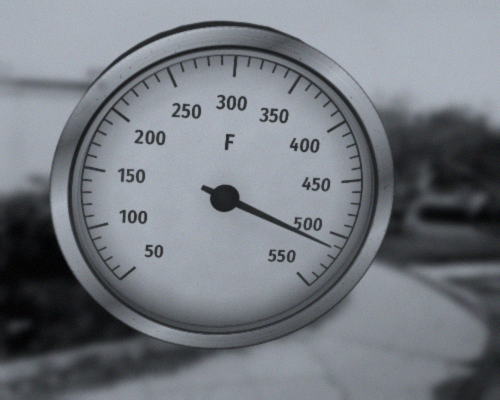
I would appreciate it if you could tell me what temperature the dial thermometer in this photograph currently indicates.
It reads 510 °F
